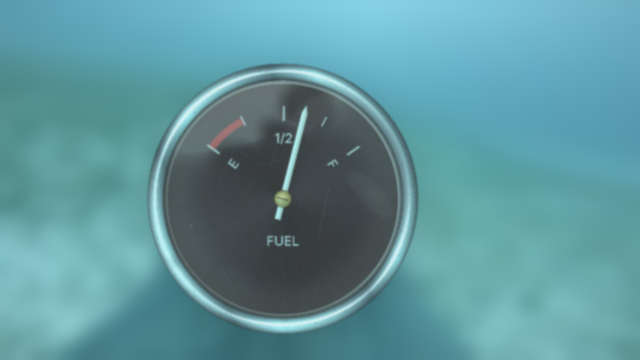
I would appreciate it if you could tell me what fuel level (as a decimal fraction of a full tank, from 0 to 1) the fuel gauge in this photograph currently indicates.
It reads 0.625
